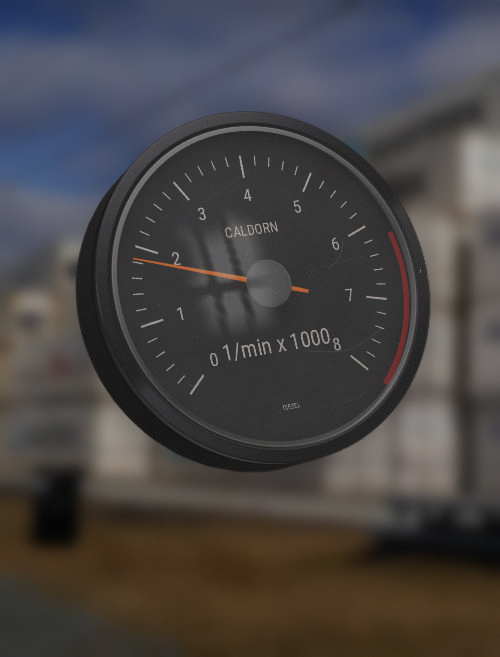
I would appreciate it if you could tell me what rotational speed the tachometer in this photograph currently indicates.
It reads 1800 rpm
